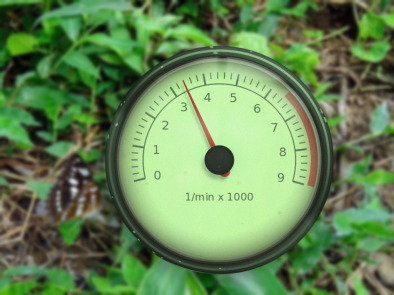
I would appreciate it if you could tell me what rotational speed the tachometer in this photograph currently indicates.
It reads 3400 rpm
